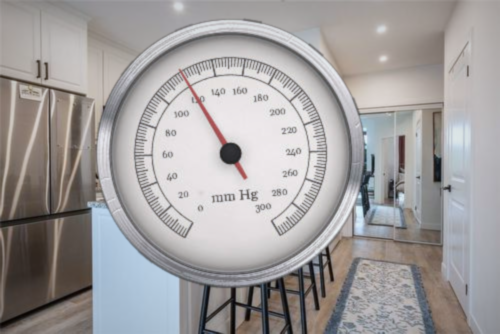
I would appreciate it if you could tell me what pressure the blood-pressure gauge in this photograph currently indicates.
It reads 120 mmHg
